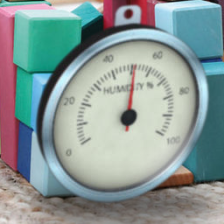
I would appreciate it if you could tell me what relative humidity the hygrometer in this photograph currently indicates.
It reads 50 %
